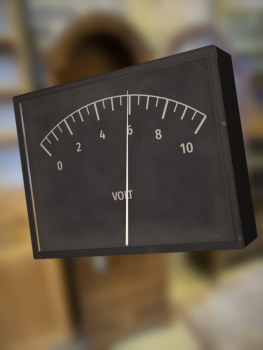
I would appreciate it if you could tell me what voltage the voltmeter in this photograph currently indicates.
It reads 6 V
